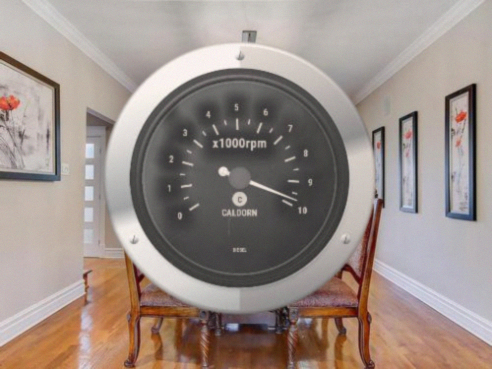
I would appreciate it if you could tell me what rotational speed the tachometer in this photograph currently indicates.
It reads 9750 rpm
